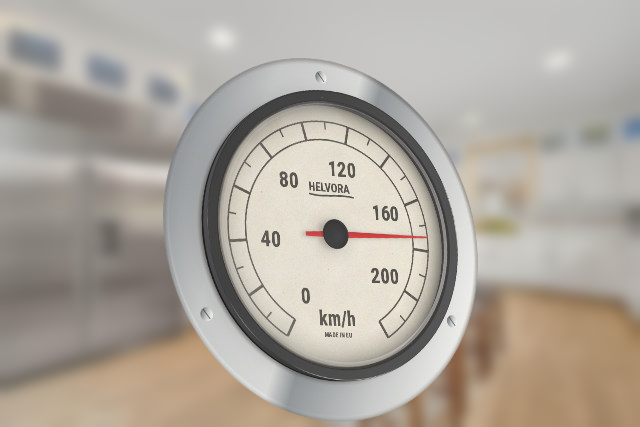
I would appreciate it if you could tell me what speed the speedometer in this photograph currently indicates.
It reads 175 km/h
